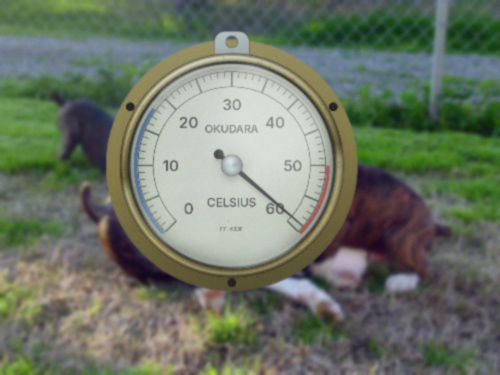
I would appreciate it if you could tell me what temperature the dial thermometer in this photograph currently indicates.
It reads 59 °C
